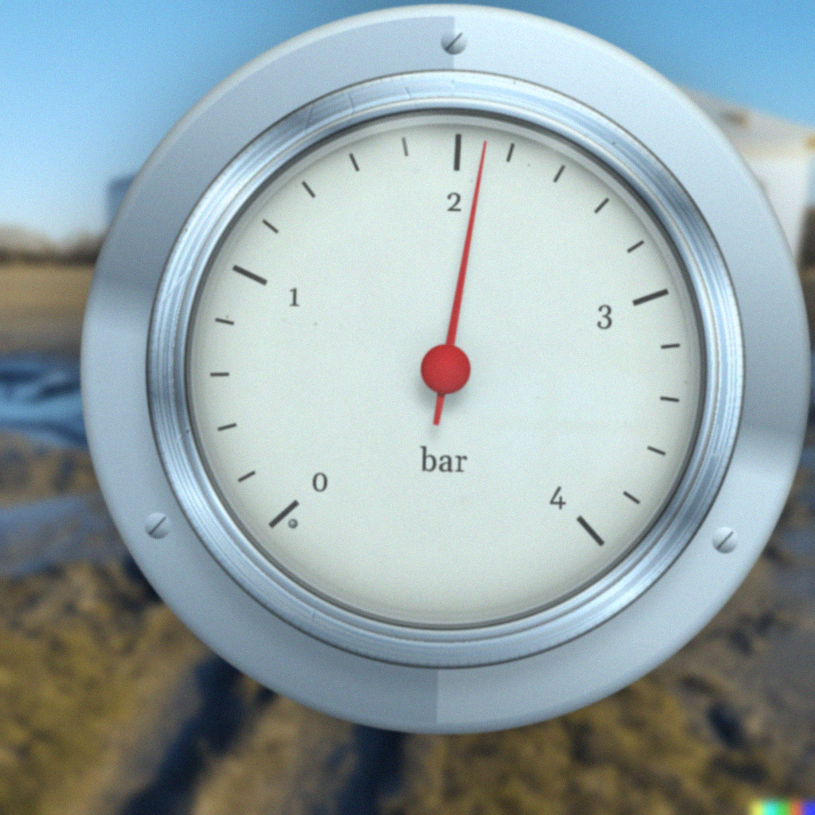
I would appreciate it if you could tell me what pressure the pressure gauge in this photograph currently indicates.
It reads 2.1 bar
